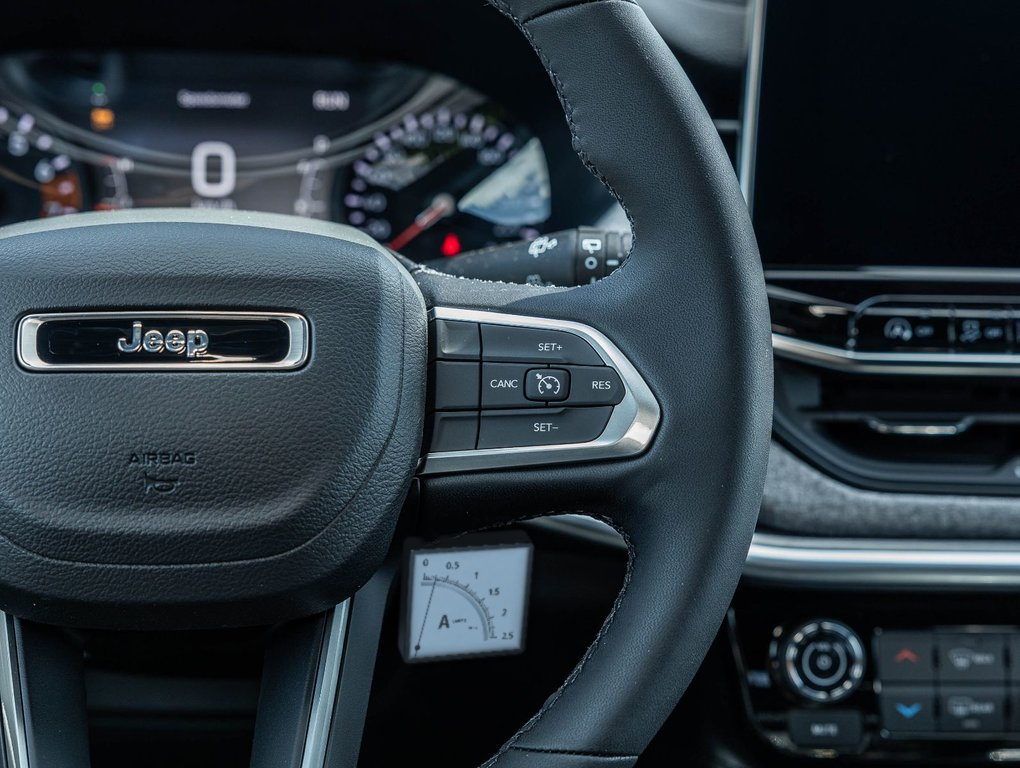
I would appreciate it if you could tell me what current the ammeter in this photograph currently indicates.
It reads 0.25 A
